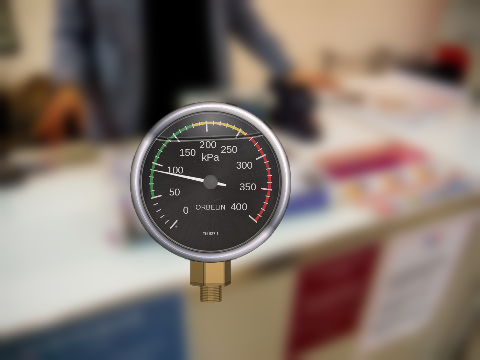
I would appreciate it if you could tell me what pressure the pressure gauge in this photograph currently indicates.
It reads 90 kPa
